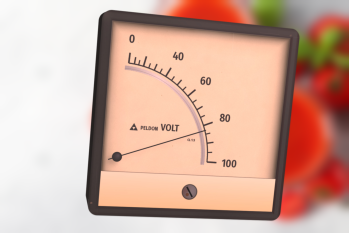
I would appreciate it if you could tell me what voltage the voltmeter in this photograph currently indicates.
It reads 82.5 V
